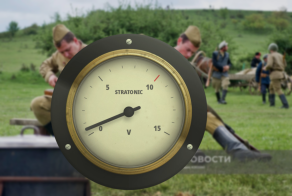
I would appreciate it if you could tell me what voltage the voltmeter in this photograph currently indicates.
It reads 0.5 V
